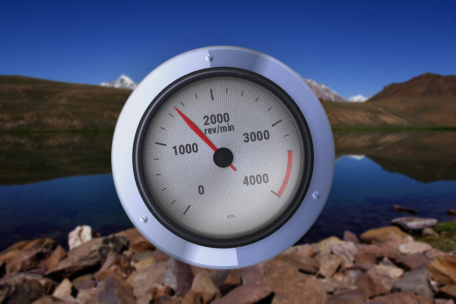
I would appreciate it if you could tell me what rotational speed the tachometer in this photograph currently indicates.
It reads 1500 rpm
